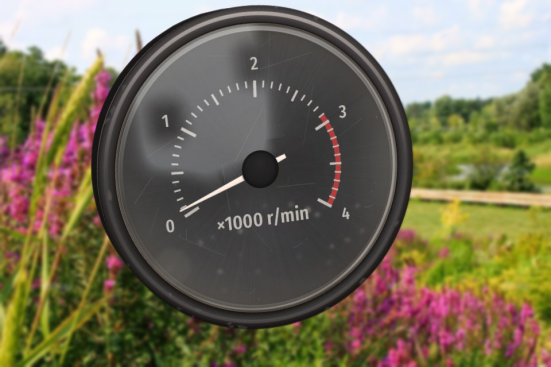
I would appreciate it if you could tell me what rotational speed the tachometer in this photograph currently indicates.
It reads 100 rpm
